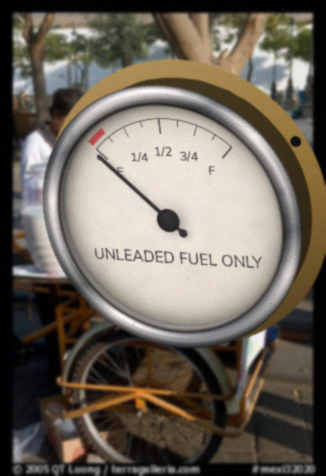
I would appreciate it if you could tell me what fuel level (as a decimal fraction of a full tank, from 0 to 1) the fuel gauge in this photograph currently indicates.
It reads 0
